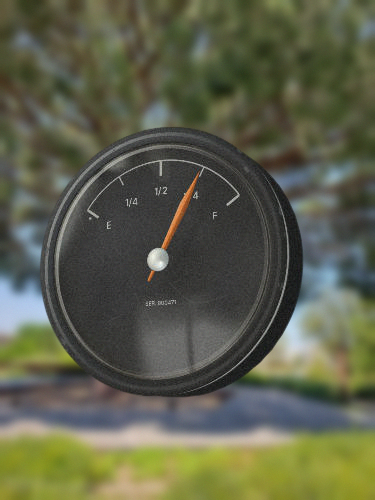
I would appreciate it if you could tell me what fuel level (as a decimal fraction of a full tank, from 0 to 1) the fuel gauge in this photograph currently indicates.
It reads 0.75
